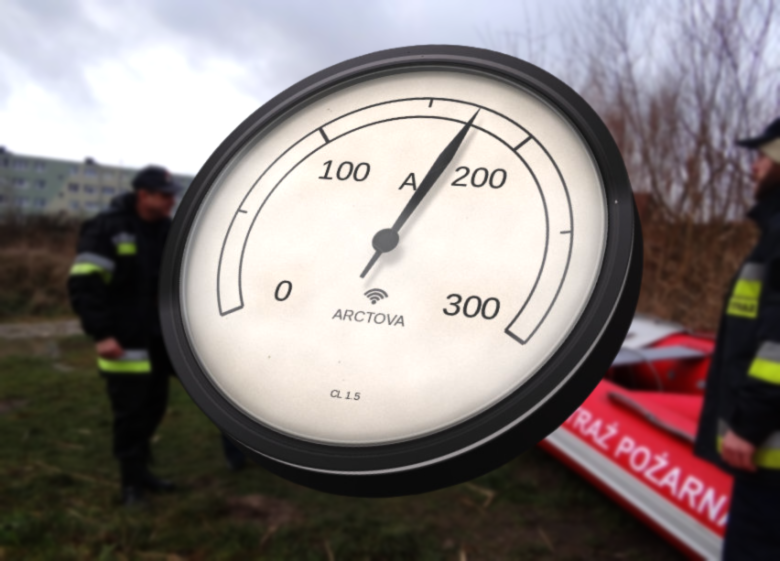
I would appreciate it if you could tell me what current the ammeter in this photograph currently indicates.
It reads 175 A
